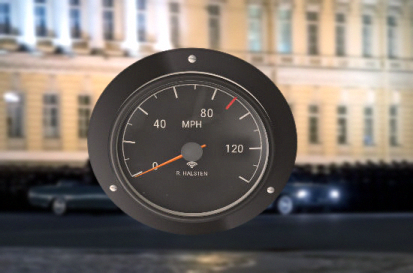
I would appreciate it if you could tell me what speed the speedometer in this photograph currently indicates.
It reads 0 mph
